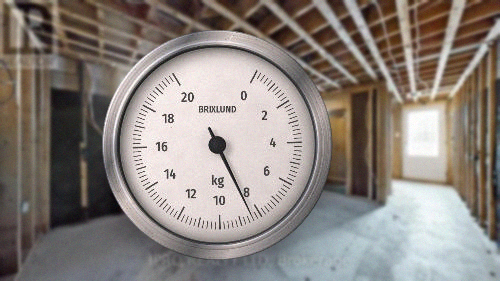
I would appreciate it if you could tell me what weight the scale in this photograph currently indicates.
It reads 8.4 kg
